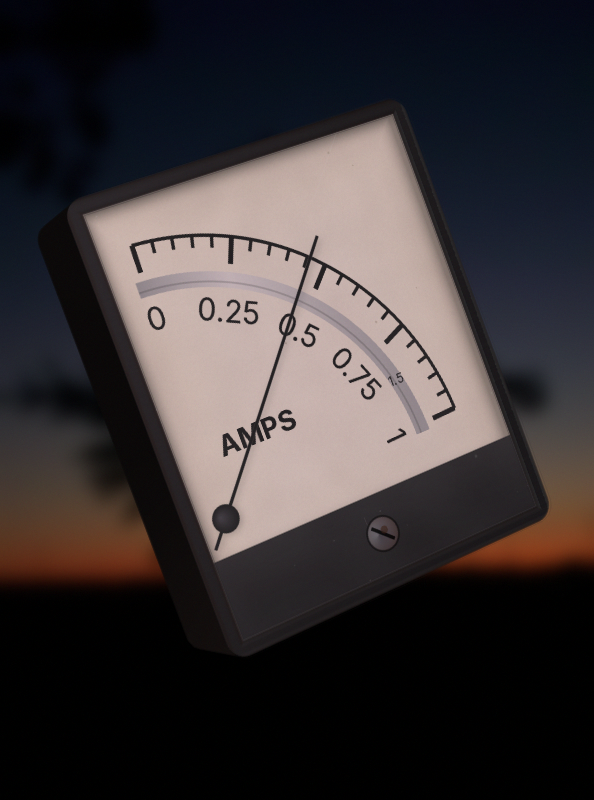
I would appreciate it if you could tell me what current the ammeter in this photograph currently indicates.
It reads 0.45 A
